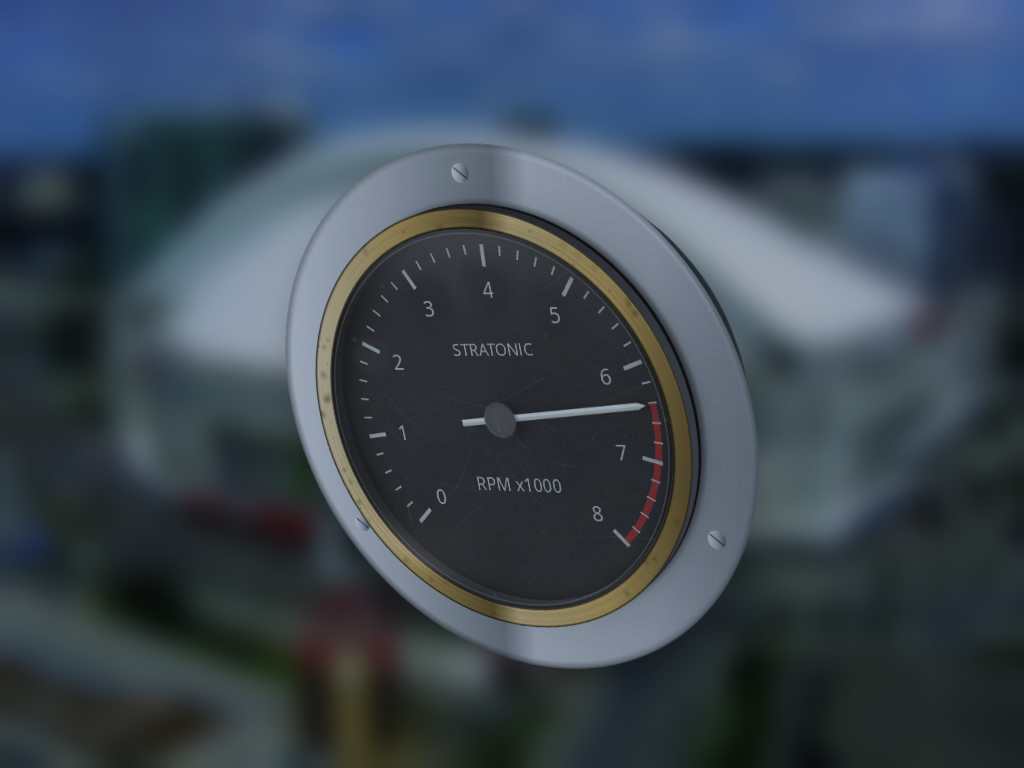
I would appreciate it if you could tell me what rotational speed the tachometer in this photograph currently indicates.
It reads 6400 rpm
